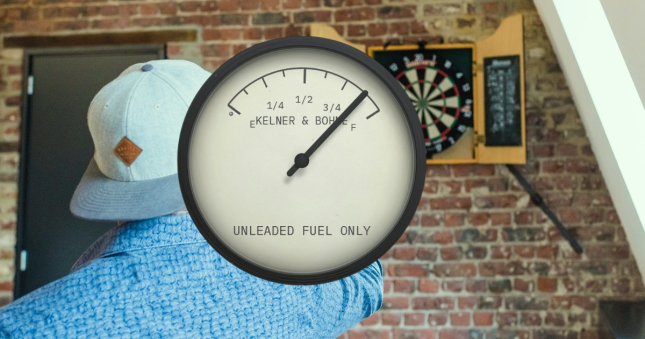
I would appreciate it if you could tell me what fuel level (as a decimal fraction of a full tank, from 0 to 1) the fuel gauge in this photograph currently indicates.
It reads 0.875
